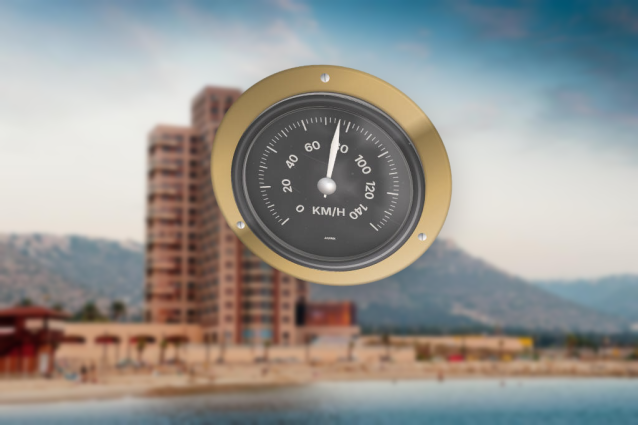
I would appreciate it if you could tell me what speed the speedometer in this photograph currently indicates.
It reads 76 km/h
